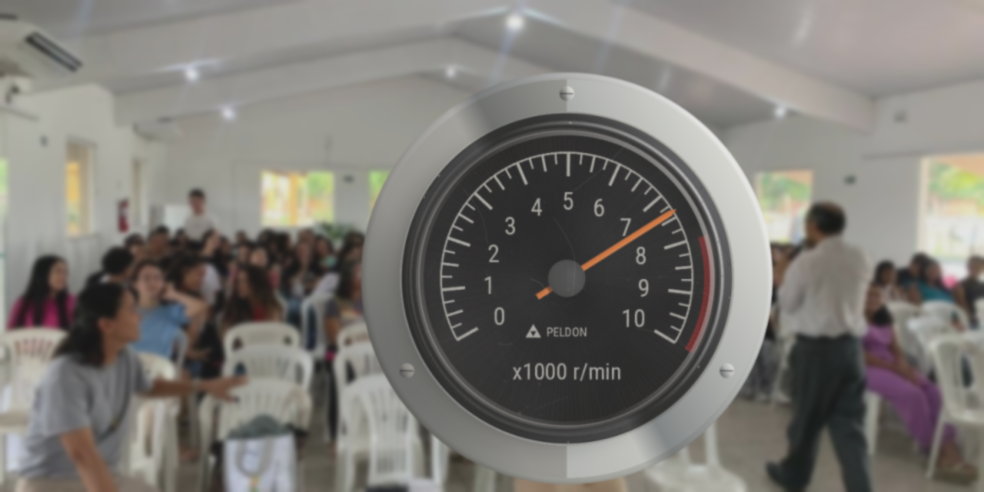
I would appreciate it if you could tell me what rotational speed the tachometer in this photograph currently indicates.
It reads 7375 rpm
